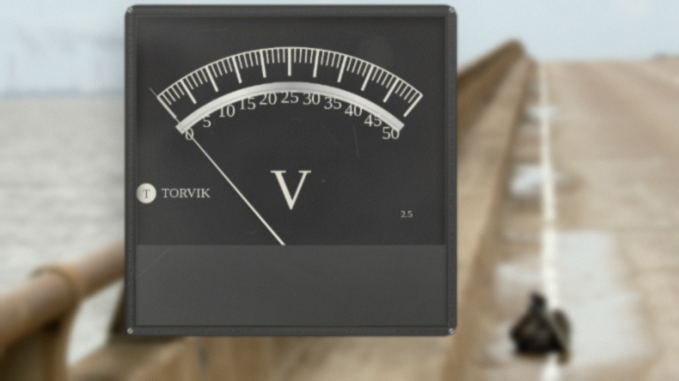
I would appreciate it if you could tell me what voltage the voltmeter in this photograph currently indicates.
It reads 0 V
